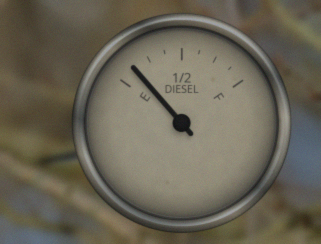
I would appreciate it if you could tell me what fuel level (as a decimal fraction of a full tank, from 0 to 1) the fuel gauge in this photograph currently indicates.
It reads 0.125
